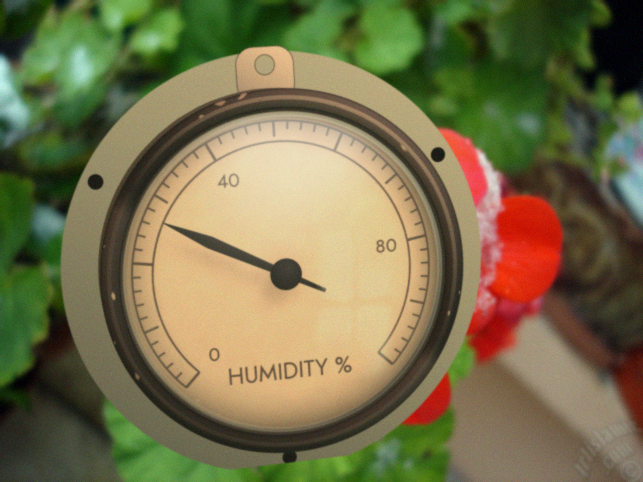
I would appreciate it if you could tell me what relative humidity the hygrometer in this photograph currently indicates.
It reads 27 %
